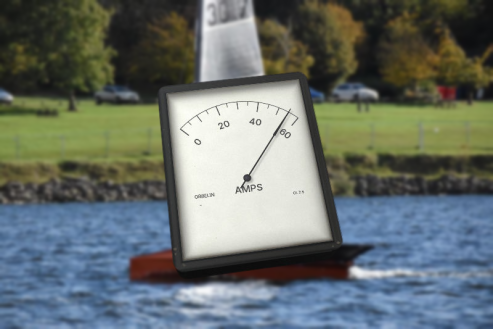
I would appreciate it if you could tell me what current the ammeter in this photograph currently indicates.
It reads 55 A
